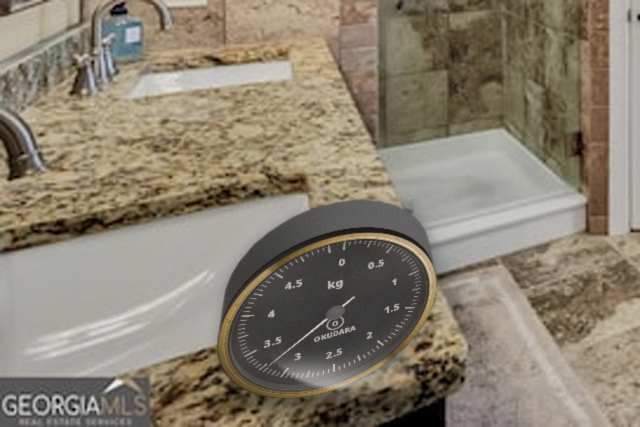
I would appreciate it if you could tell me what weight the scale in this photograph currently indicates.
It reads 3.25 kg
